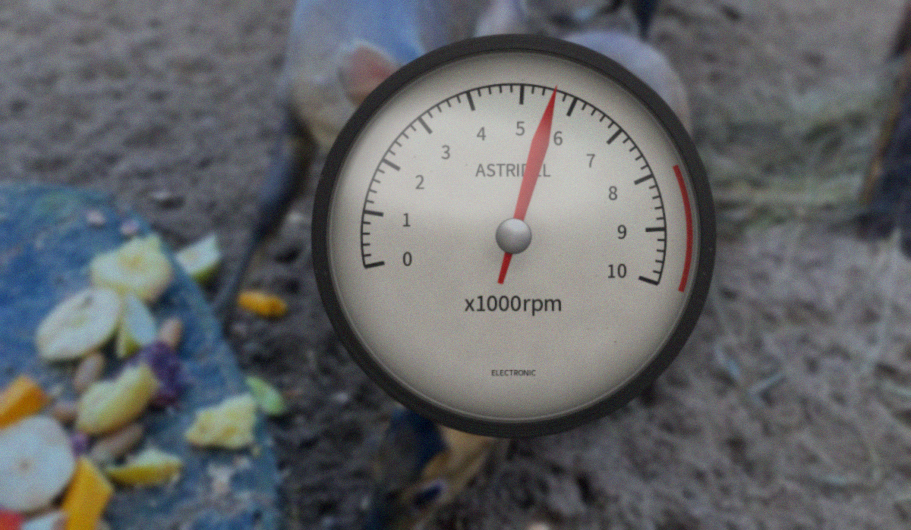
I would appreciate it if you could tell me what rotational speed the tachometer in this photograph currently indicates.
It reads 5600 rpm
